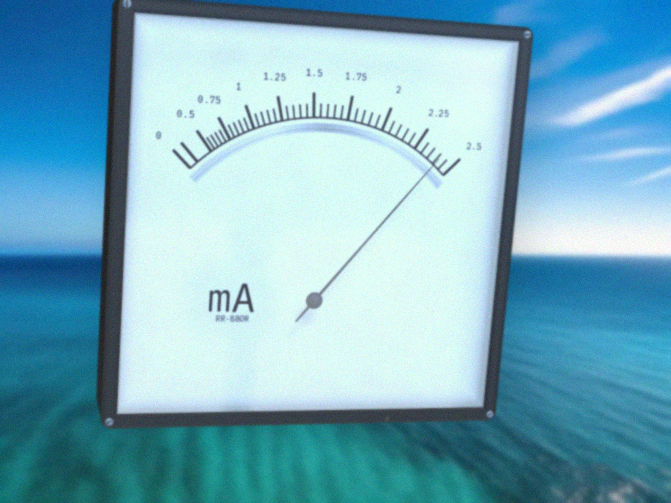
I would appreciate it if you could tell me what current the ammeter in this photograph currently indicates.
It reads 2.4 mA
